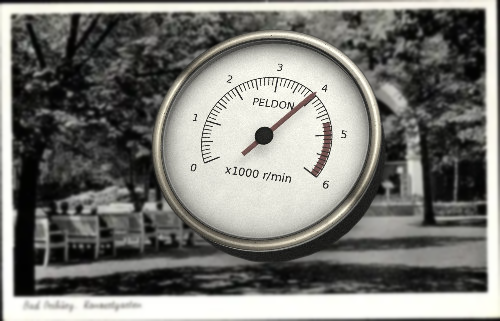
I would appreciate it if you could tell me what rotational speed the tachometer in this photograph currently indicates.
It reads 4000 rpm
